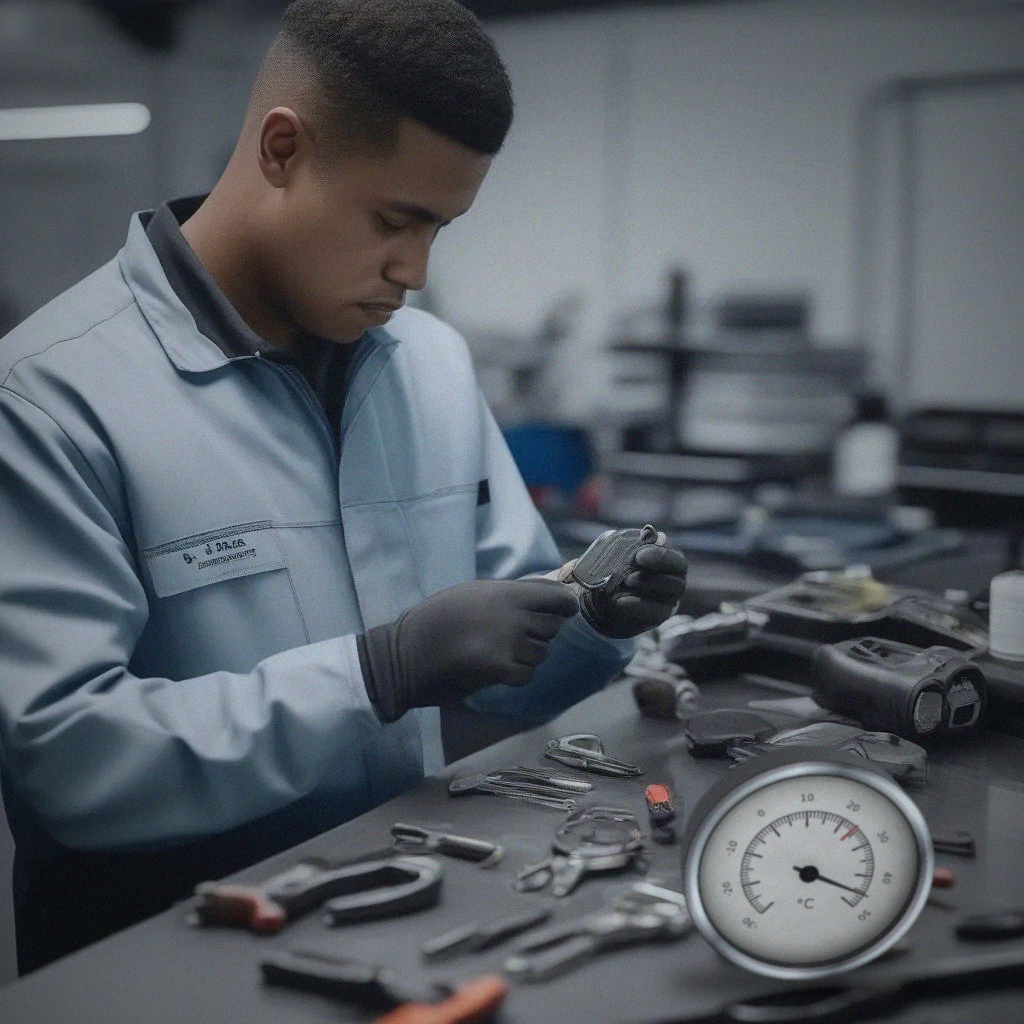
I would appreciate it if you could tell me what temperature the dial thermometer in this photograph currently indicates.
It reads 45 °C
